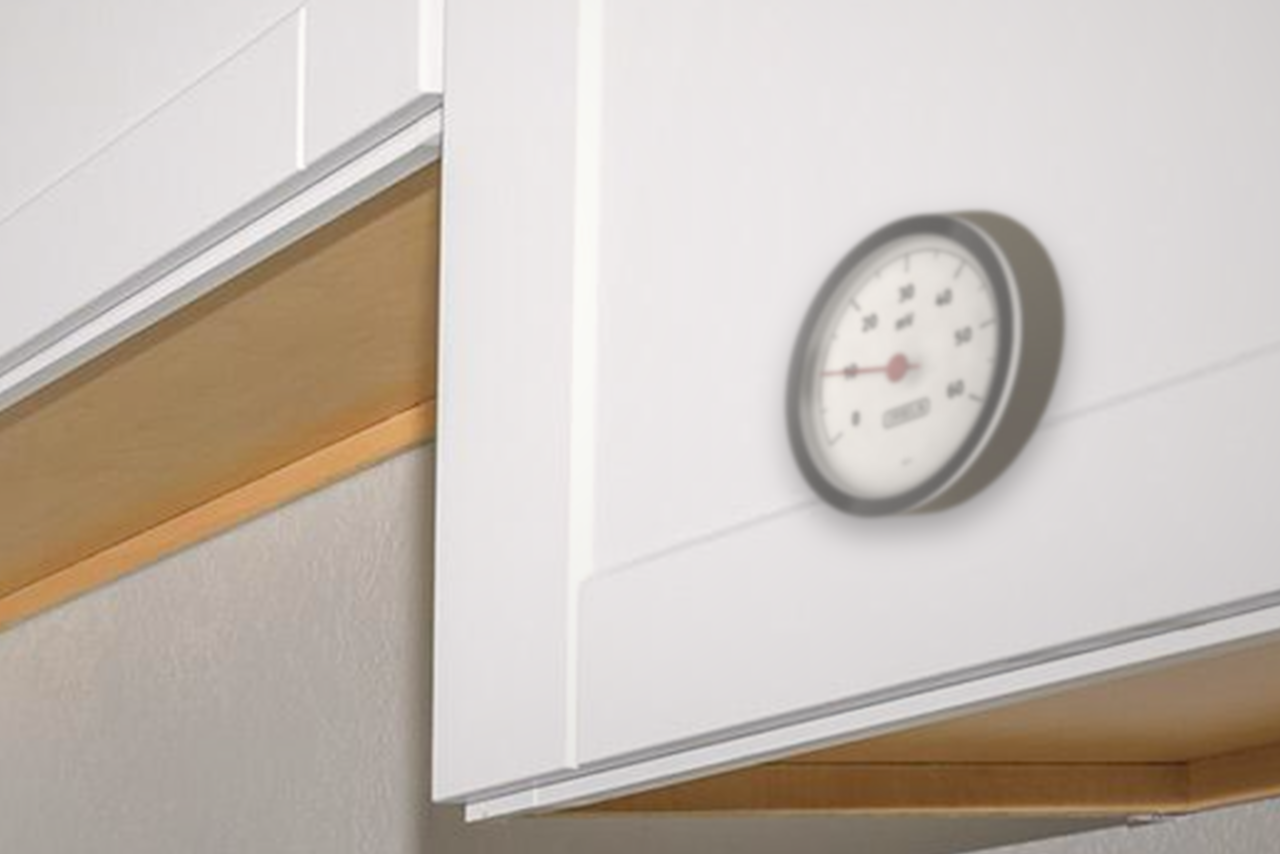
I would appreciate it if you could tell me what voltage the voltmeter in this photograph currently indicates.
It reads 10 mV
